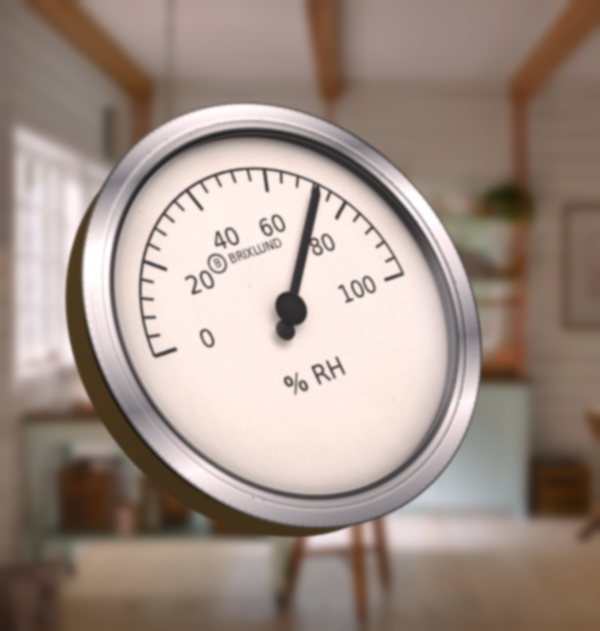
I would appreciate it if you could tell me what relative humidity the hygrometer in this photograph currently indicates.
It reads 72 %
